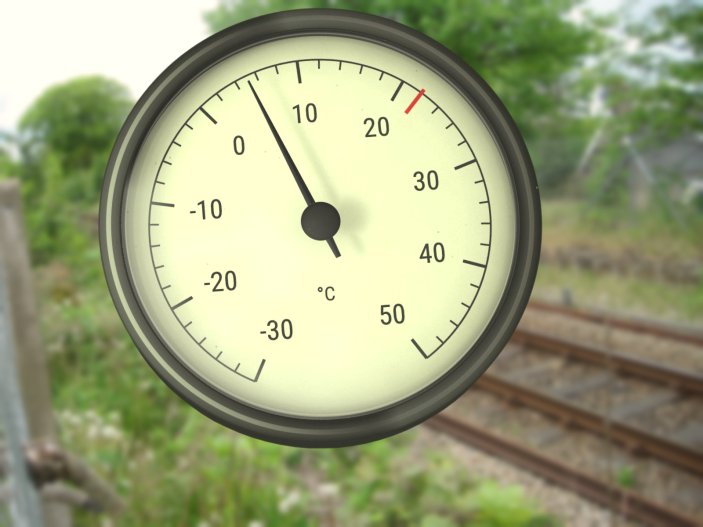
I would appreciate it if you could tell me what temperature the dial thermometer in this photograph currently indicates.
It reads 5 °C
